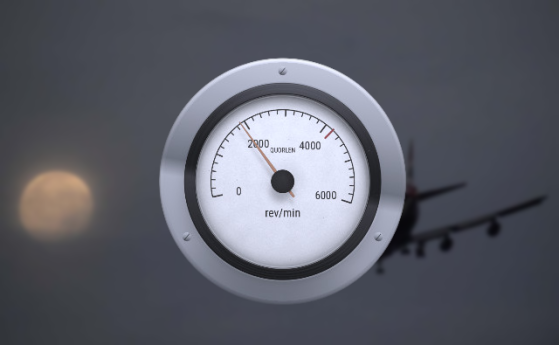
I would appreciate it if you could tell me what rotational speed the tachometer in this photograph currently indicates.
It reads 1900 rpm
